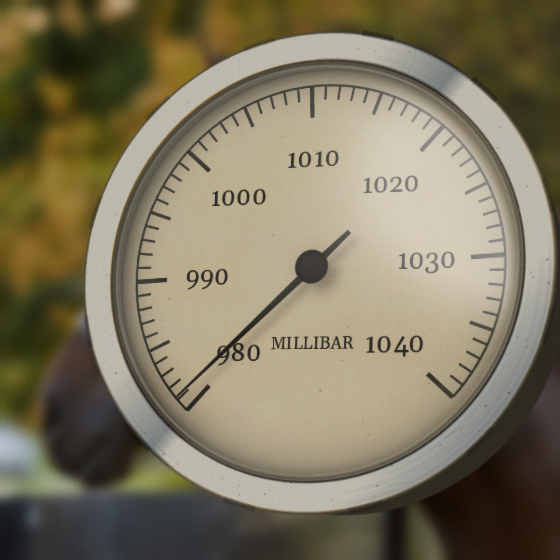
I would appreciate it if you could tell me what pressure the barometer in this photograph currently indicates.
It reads 981 mbar
